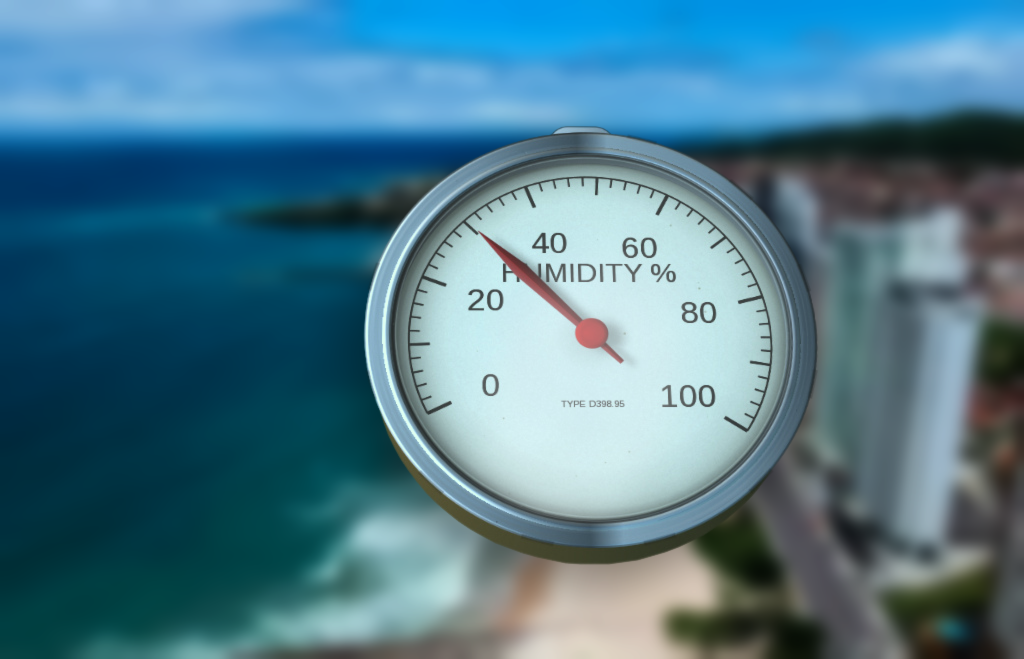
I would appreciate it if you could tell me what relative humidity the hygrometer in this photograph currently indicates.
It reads 30 %
